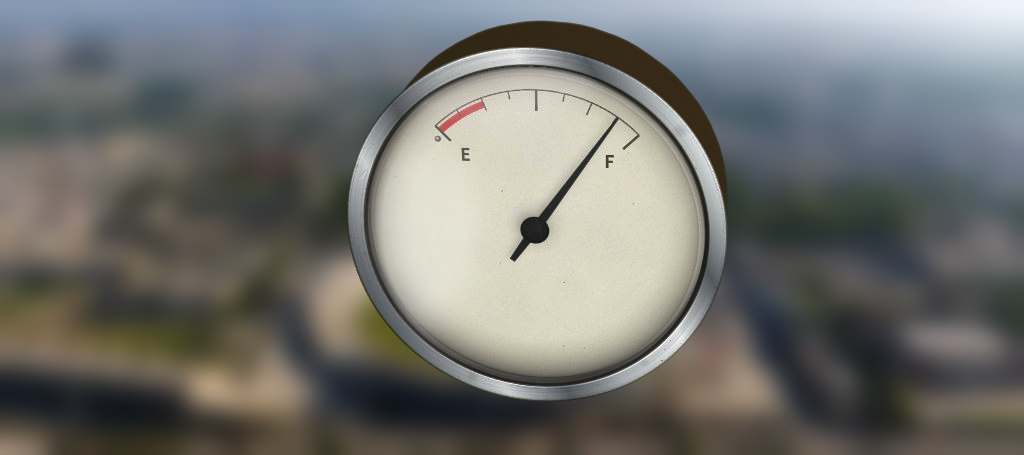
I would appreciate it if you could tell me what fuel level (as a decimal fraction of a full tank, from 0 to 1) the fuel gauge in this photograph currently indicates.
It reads 0.875
